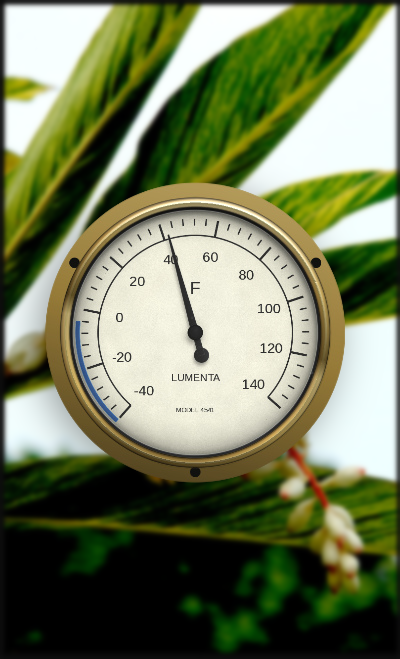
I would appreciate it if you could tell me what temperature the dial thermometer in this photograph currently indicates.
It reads 42 °F
